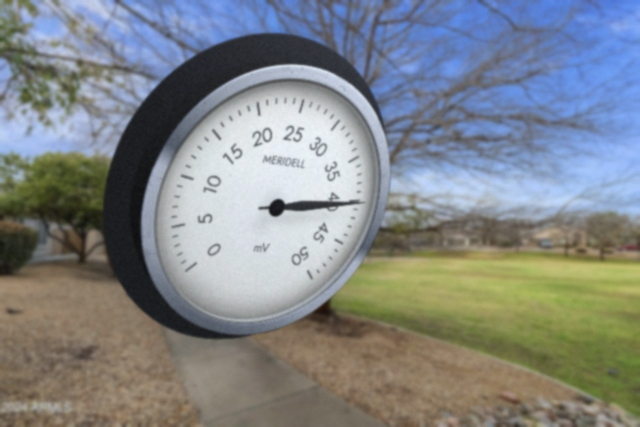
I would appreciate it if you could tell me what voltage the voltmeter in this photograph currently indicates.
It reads 40 mV
